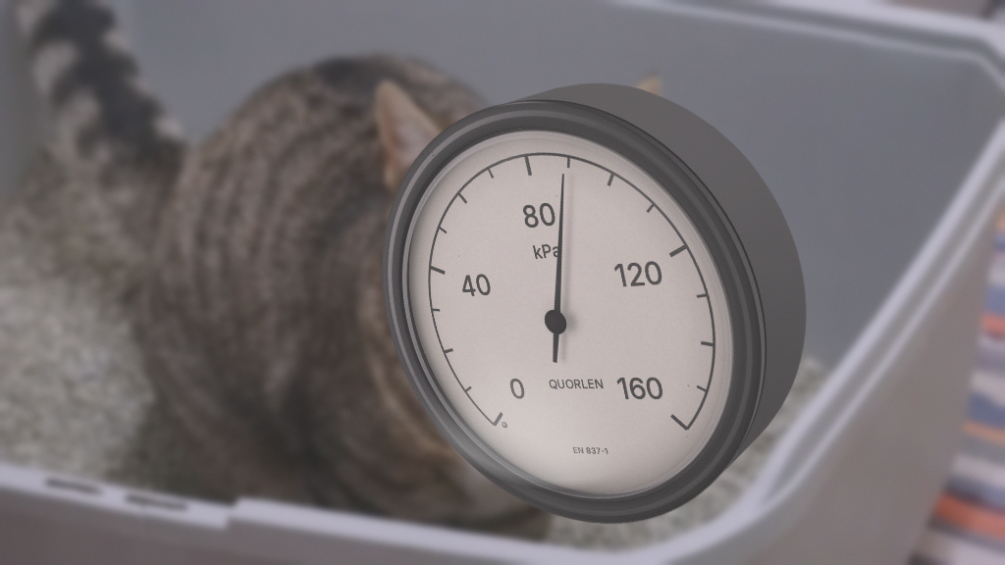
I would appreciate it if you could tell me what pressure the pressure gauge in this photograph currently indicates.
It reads 90 kPa
